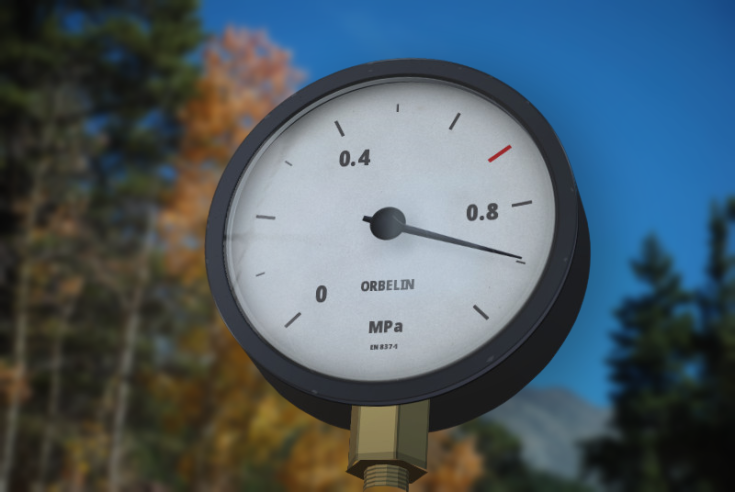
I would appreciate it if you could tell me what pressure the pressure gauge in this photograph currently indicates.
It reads 0.9 MPa
